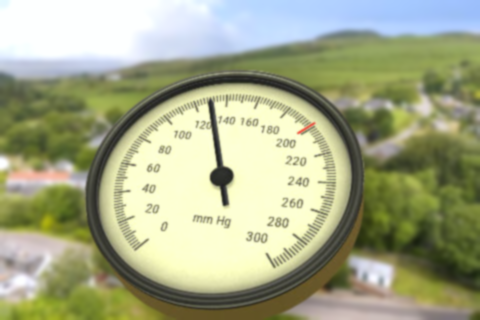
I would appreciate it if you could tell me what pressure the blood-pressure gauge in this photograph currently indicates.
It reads 130 mmHg
